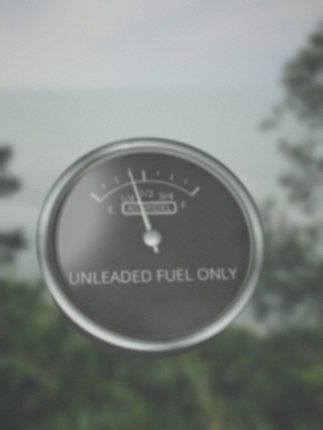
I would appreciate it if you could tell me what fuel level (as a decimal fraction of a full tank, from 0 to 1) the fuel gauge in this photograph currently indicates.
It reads 0.375
